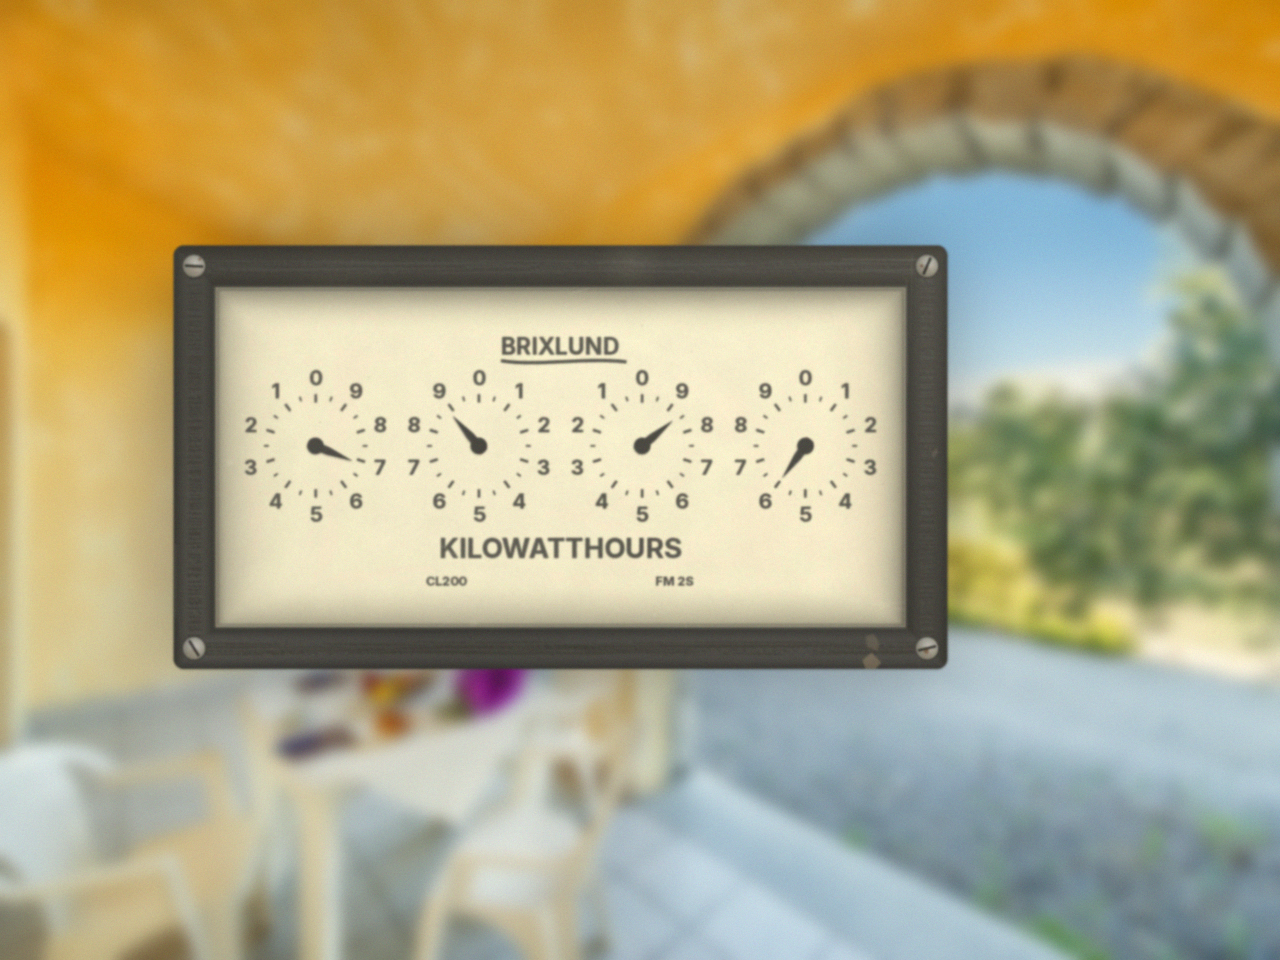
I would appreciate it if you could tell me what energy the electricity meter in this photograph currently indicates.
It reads 6886 kWh
